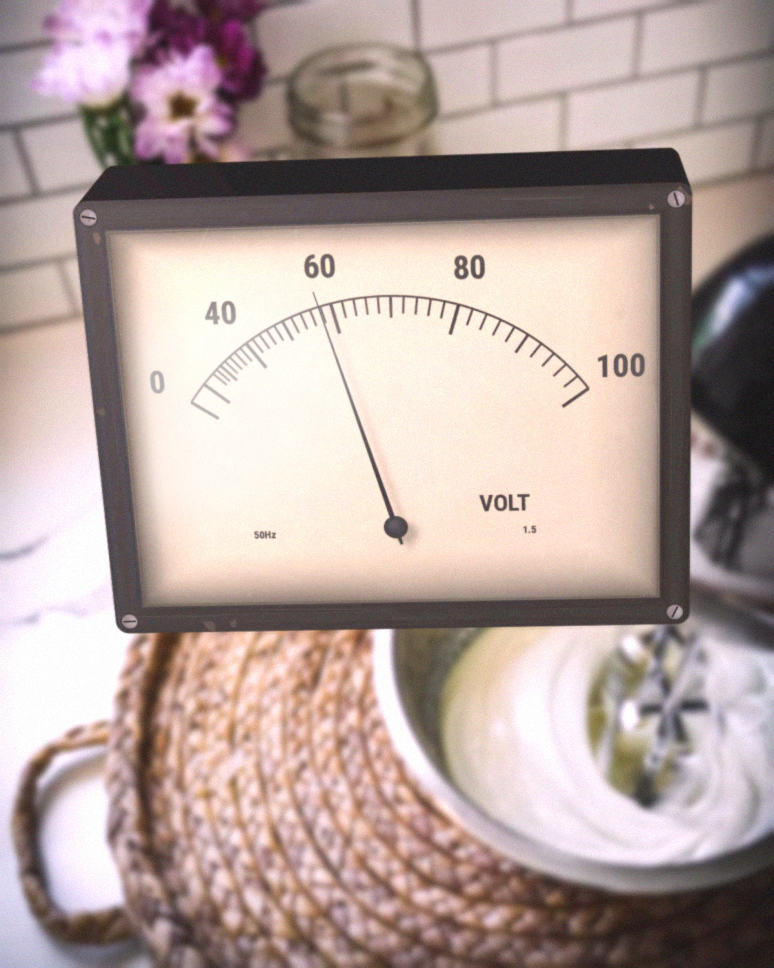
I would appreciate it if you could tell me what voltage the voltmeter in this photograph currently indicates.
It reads 58 V
